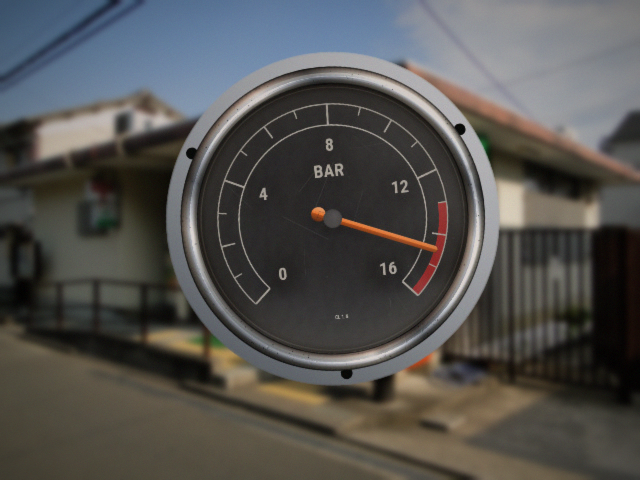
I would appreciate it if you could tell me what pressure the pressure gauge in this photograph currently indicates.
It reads 14.5 bar
